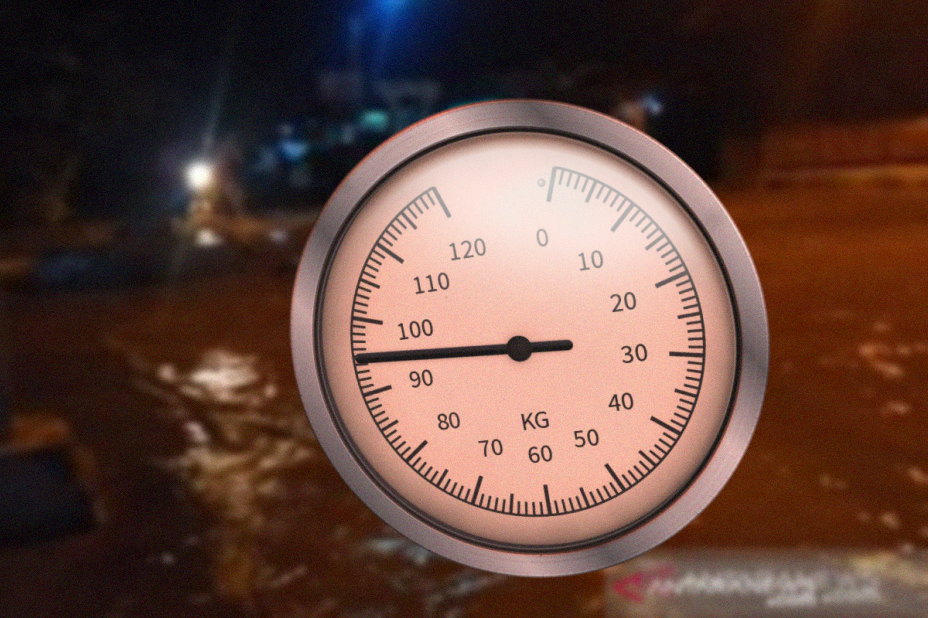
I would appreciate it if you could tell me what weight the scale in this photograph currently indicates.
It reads 95 kg
